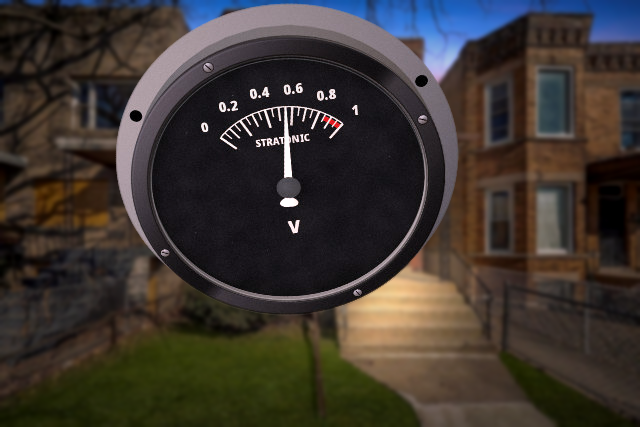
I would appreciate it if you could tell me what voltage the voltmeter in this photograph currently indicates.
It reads 0.55 V
